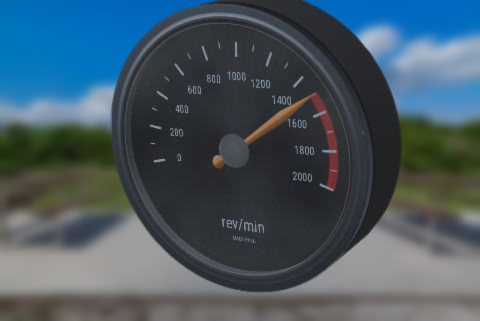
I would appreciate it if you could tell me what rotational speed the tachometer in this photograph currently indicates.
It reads 1500 rpm
